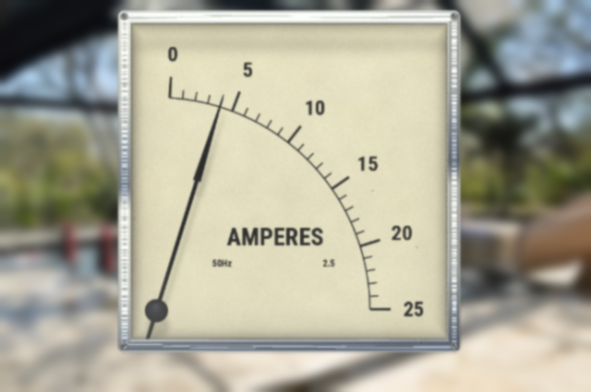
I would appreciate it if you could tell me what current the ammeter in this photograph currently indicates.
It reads 4 A
